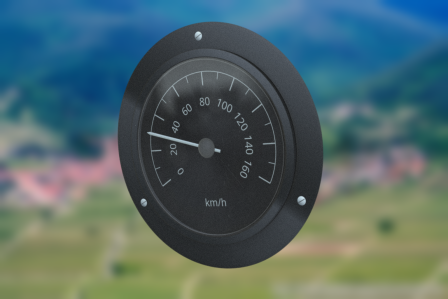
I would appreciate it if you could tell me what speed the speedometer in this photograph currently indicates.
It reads 30 km/h
